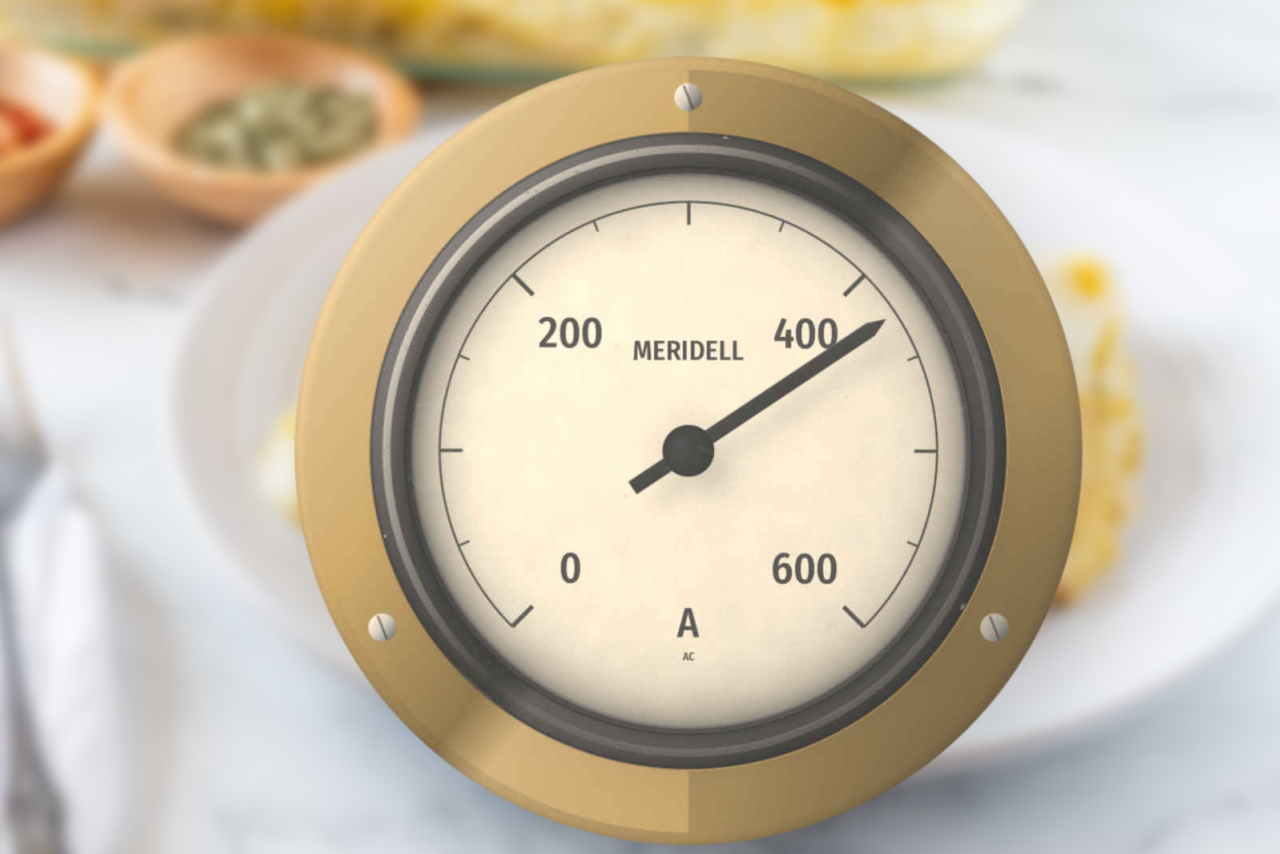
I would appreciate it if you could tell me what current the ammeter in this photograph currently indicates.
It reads 425 A
